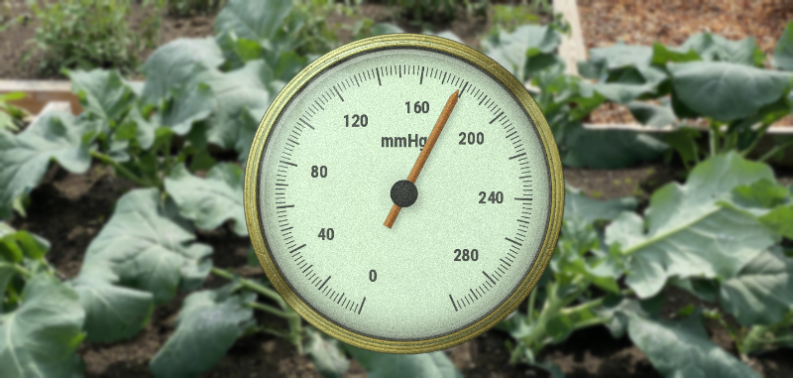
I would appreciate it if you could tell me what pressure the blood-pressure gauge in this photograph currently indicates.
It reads 178 mmHg
